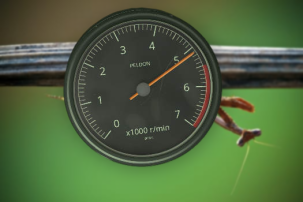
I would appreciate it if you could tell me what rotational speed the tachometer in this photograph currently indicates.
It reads 5100 rpm
